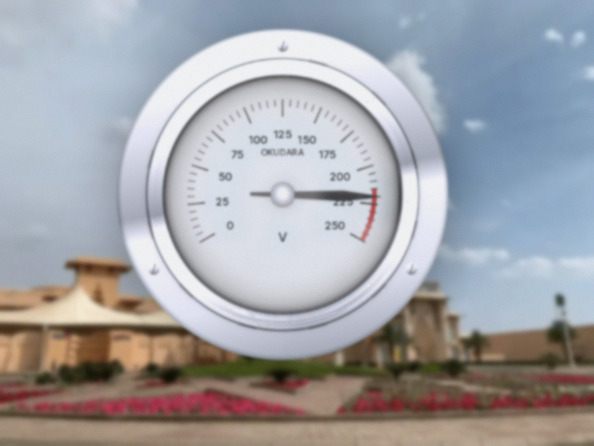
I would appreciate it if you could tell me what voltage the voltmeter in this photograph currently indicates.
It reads 220 V
